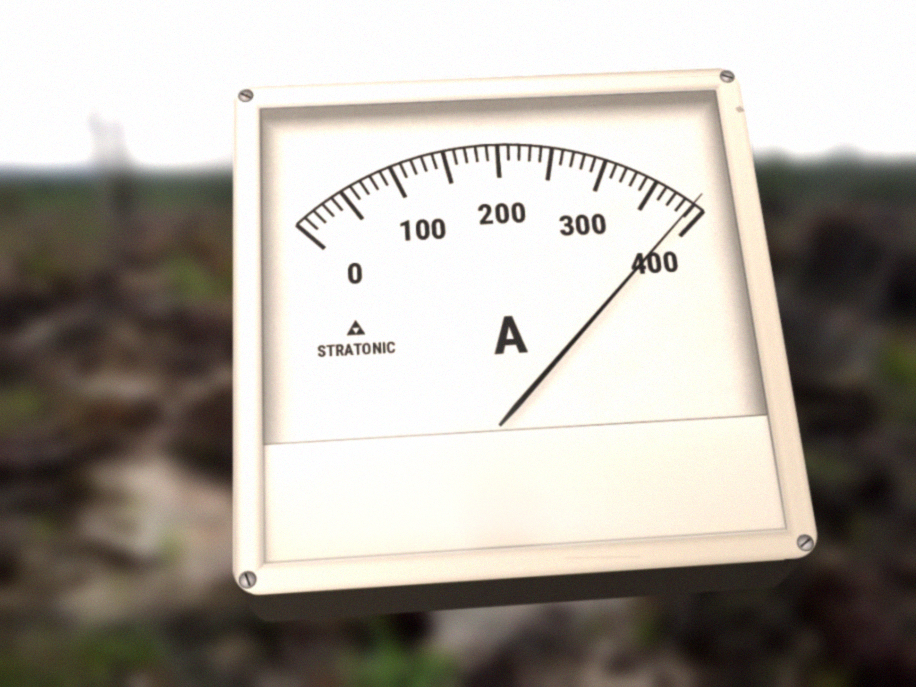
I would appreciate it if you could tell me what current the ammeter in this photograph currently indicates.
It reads 390 A
